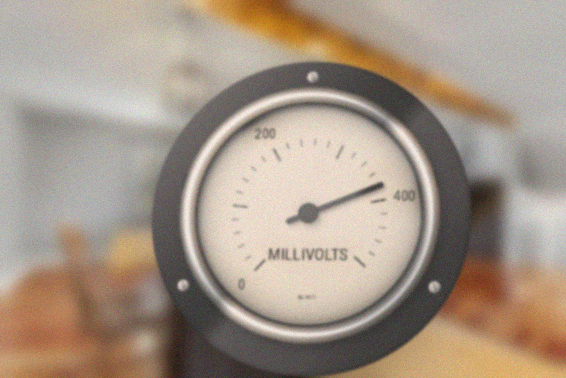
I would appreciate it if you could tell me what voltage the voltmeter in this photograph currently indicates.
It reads 380 mV
